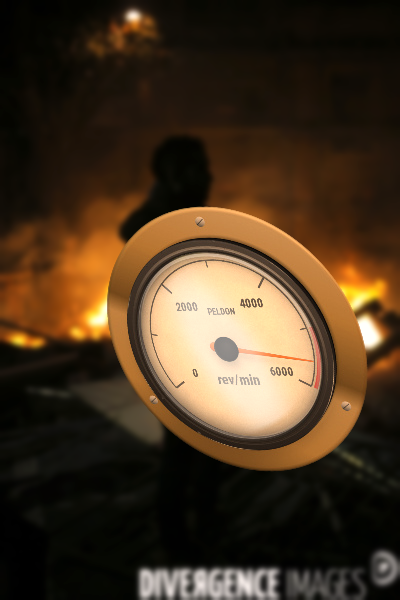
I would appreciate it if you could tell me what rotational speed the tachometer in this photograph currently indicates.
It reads 5500 rpm
